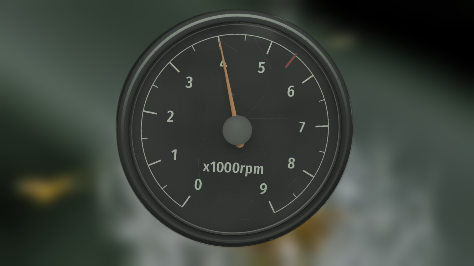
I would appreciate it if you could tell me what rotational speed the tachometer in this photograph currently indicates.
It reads 4000 rpm
